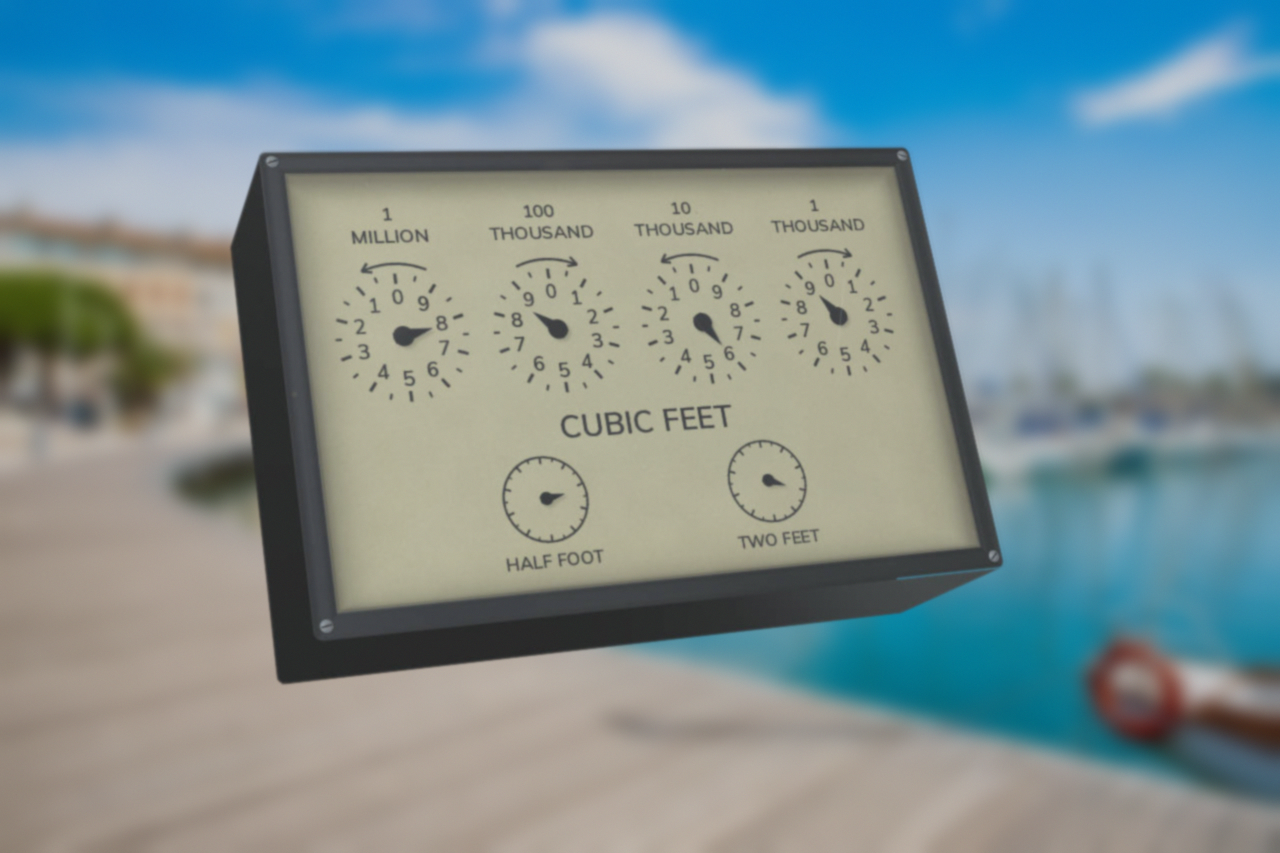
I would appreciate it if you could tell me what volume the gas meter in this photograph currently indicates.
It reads 785900 ft³
